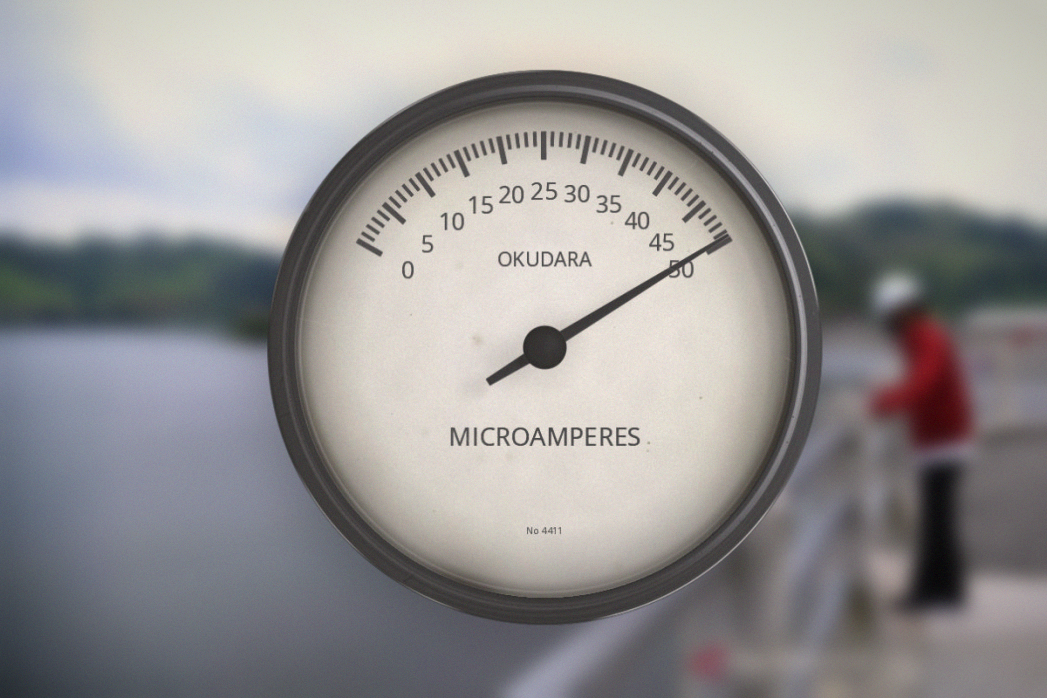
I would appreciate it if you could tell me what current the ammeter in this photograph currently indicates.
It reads 49.5 µA
